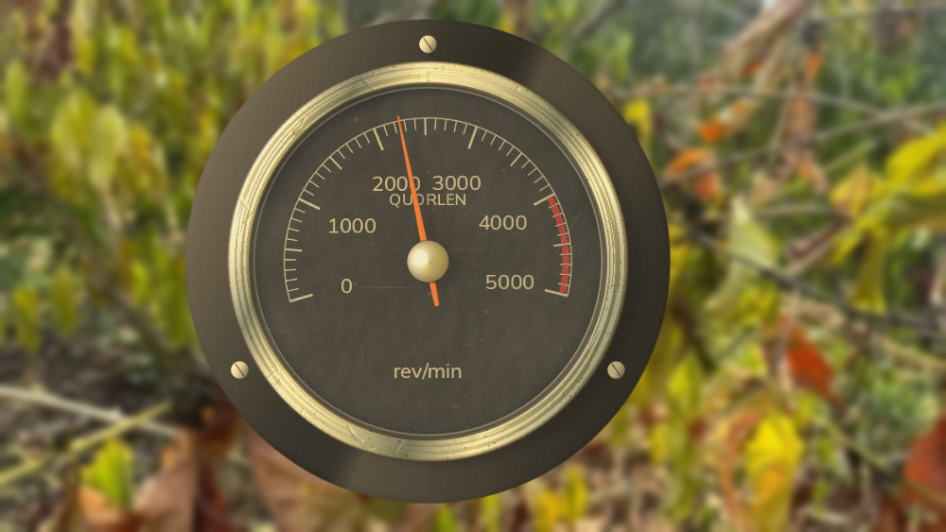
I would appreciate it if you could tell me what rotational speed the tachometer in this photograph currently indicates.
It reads 2250 rpm
